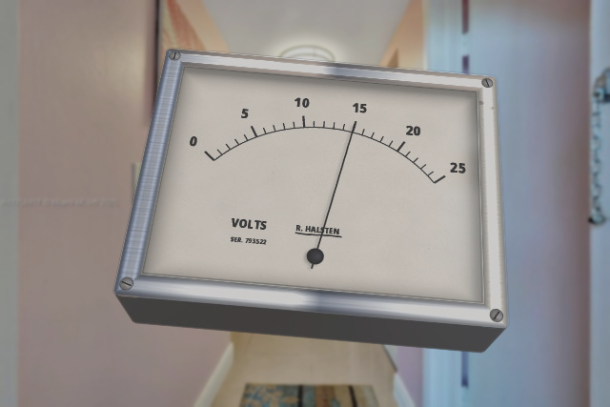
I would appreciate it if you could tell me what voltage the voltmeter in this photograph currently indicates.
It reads 15 V
